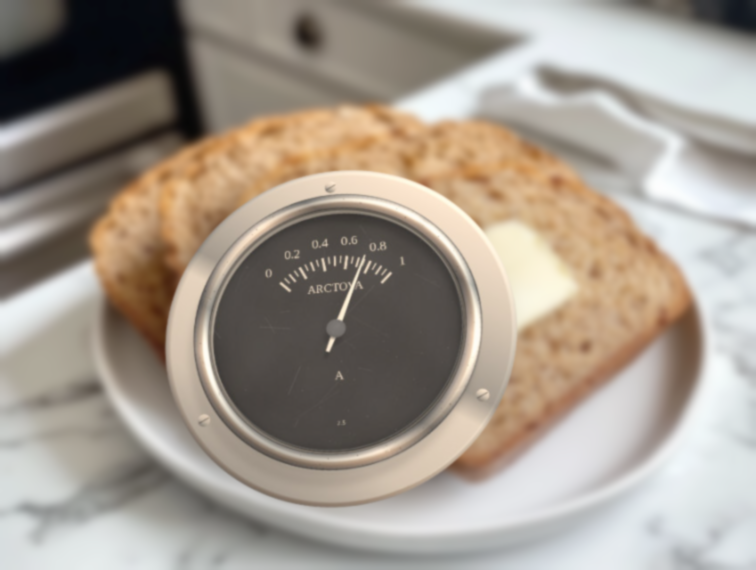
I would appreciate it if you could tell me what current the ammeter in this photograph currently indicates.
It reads 0.75 A
